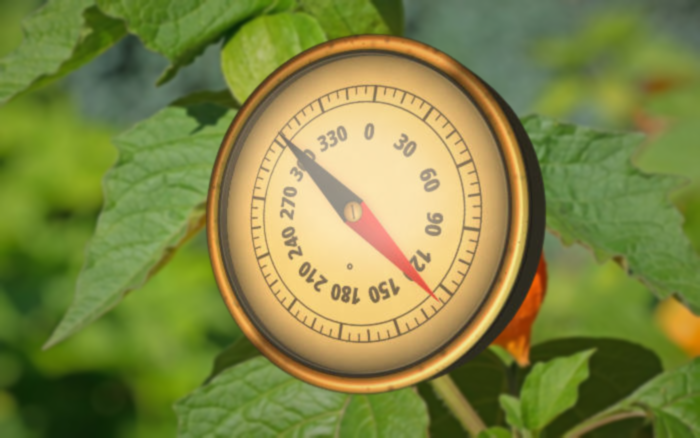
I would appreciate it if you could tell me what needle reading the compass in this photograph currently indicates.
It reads 125 °
